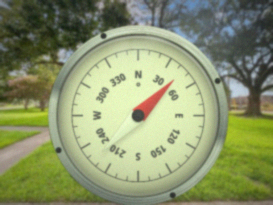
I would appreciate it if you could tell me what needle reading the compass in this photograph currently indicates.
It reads 45 °
